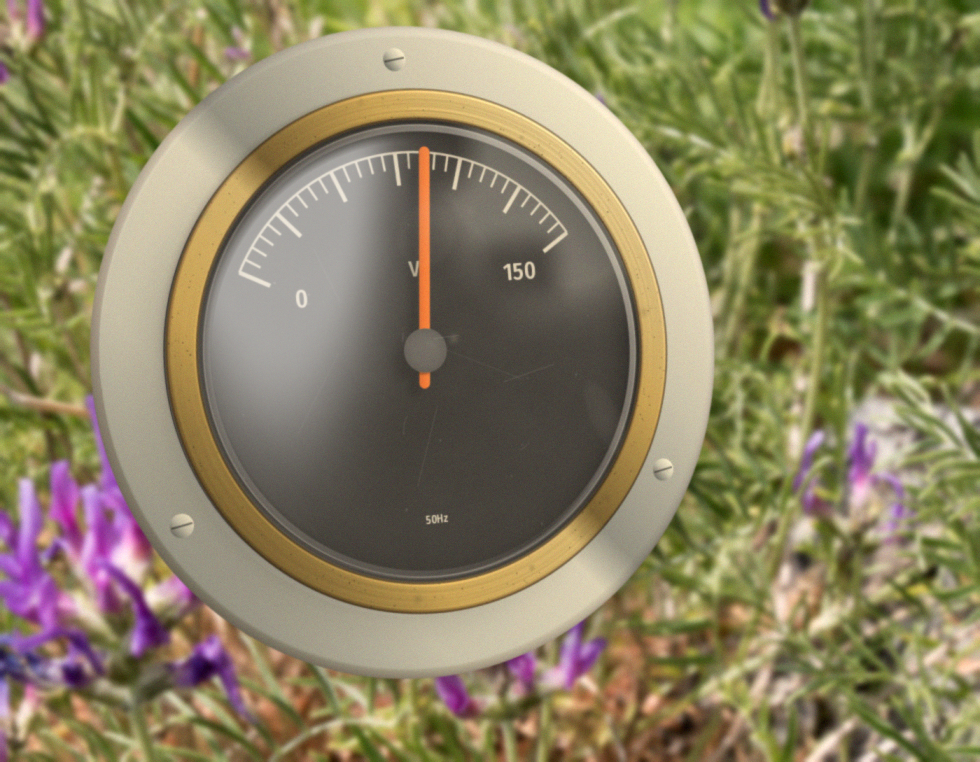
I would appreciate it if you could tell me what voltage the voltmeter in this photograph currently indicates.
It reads 85 V
